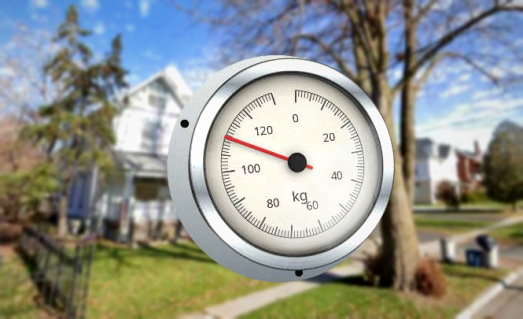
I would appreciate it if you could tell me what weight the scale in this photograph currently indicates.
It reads 110 kg
